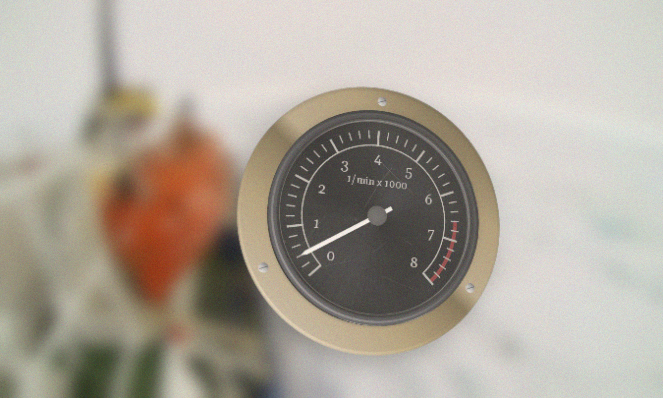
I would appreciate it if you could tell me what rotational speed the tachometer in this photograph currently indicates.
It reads 400 rpm
